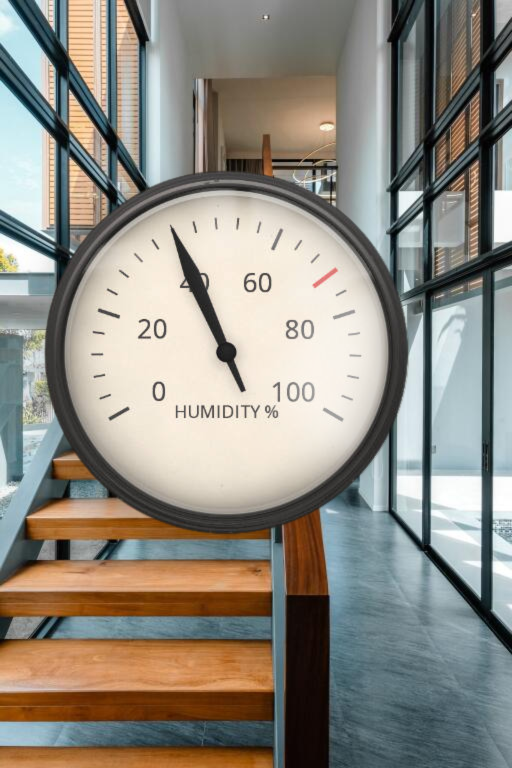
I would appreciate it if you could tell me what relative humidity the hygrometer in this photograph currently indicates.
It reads 40 %
